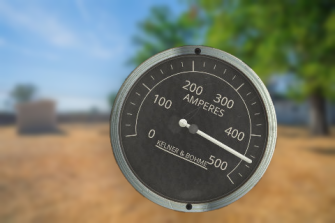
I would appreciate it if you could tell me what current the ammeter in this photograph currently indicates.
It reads 450 A
